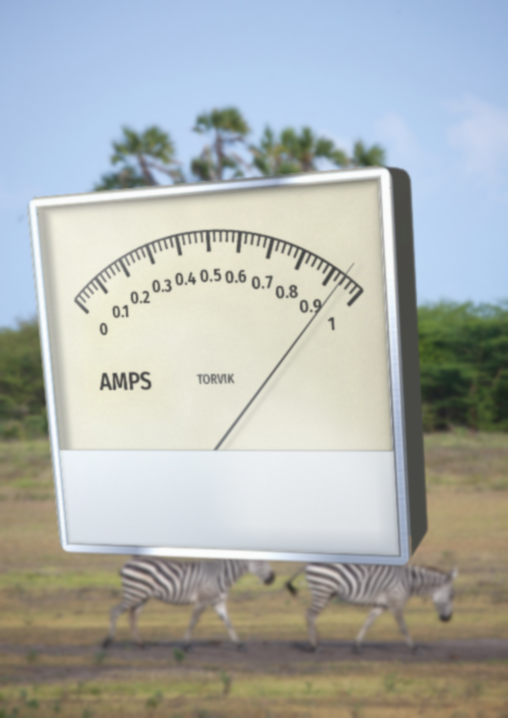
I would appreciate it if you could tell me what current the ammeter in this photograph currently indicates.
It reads 0.94 A
